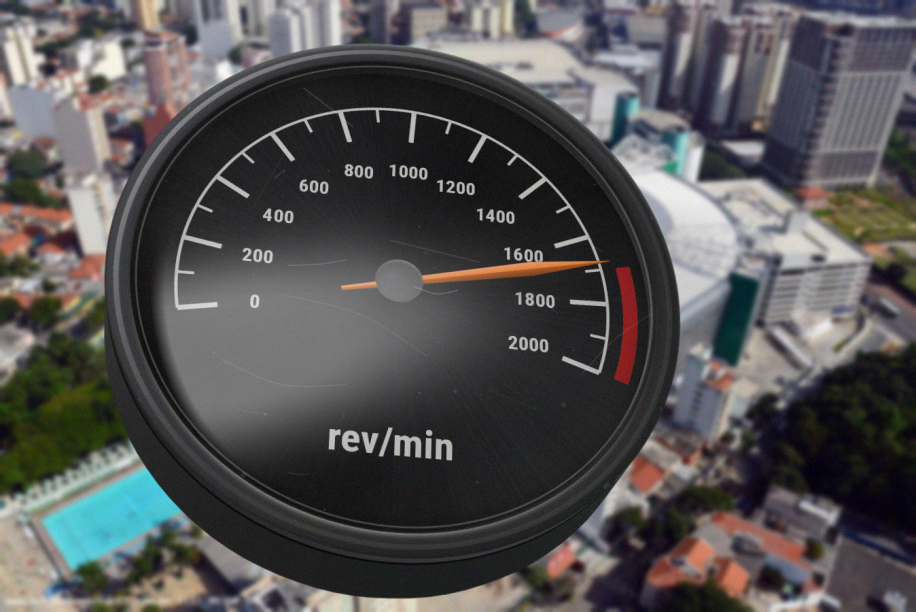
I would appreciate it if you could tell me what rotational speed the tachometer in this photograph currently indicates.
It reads 1700 rpm
